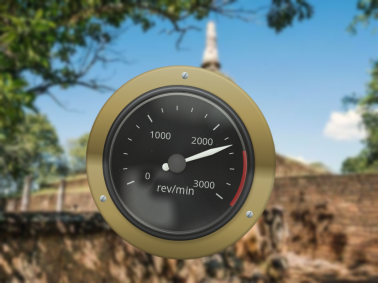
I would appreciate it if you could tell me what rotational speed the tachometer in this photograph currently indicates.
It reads 2300 rpm
